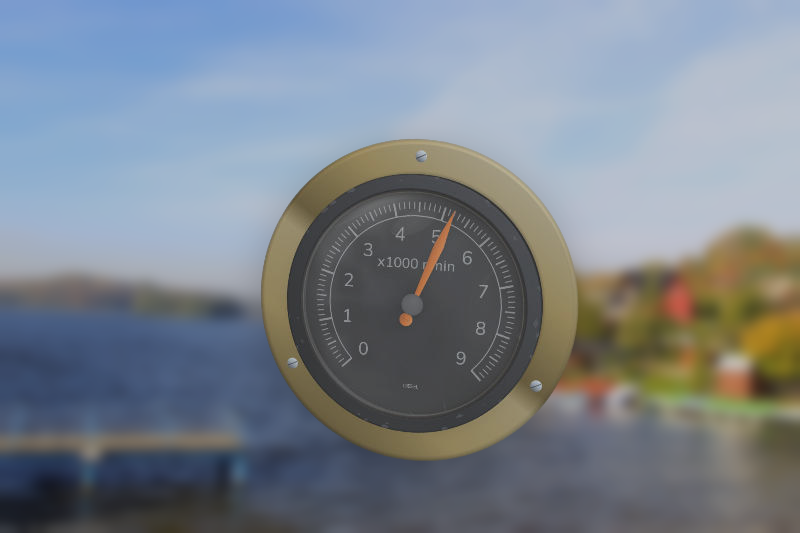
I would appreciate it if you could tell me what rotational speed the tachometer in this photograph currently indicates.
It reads 5200 rpm
